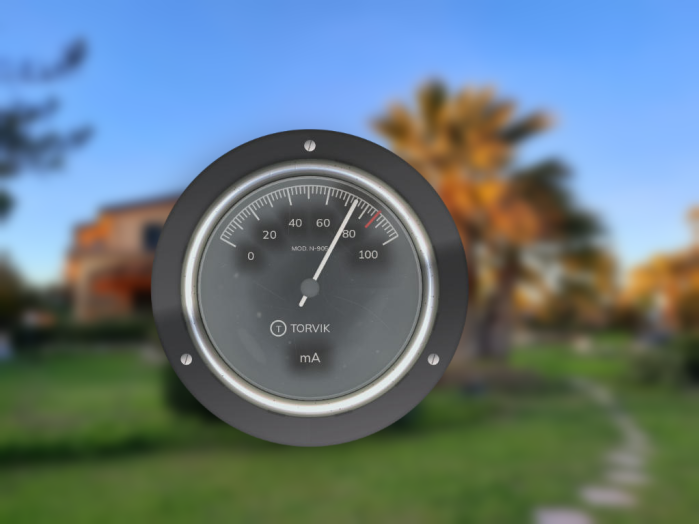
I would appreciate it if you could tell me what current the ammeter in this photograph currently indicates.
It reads 74 mA
